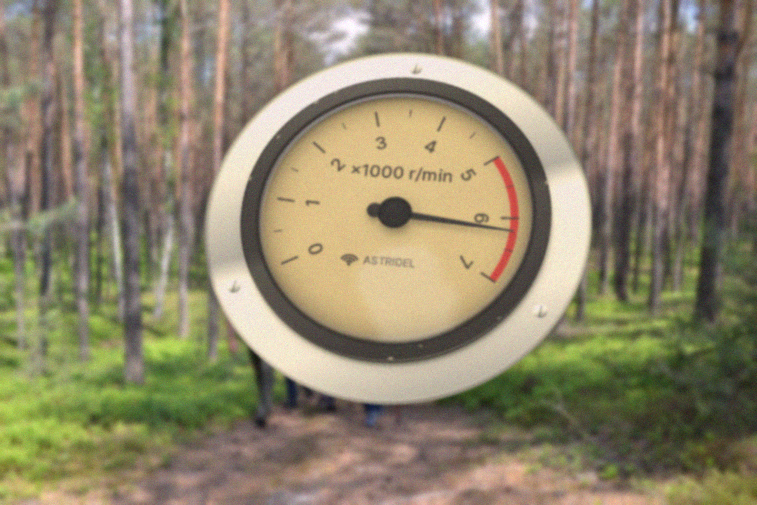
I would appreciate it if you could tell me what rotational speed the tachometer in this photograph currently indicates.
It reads 6250 rpm
